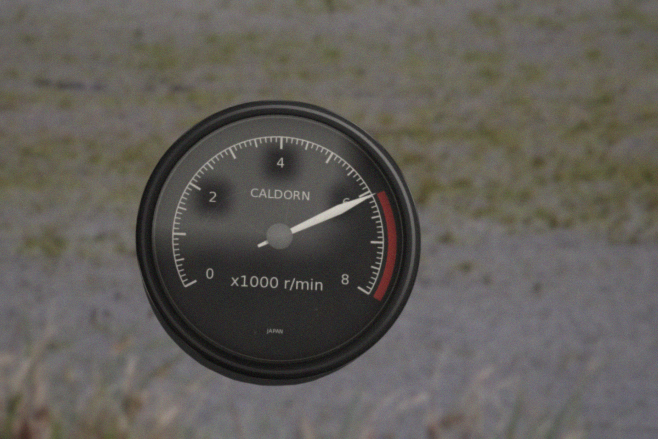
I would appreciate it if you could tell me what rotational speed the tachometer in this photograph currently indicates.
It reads 6100 rpm
